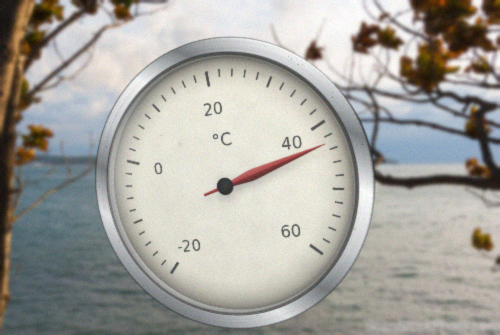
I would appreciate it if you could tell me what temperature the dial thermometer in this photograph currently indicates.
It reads 43 °C
